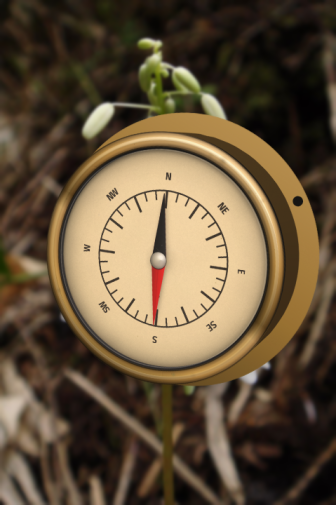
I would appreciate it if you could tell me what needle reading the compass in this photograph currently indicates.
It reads 180 °
